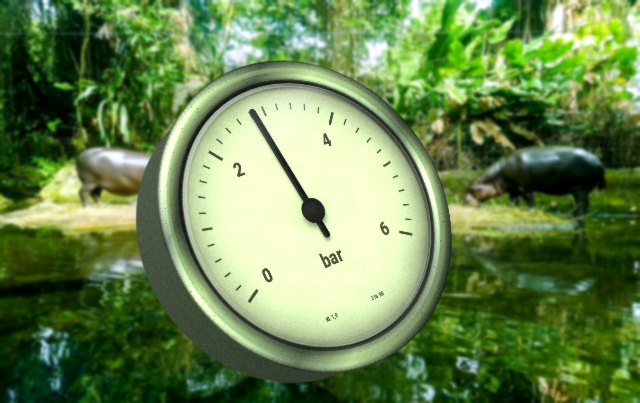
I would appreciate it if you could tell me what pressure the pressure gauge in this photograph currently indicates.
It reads 2.8 bar
